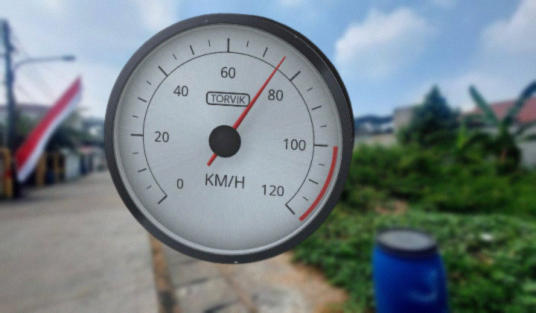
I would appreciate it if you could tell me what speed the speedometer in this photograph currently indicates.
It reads 75 km/h
